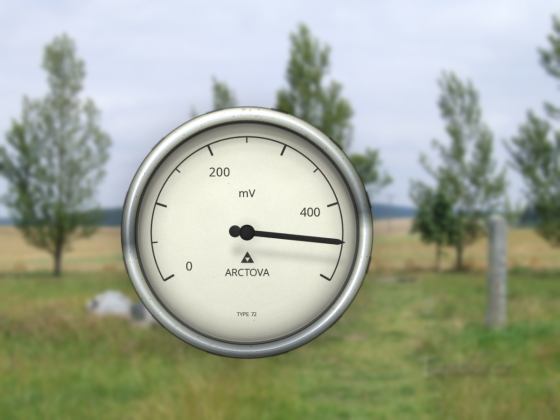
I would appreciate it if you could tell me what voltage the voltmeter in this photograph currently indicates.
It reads 450 mV
